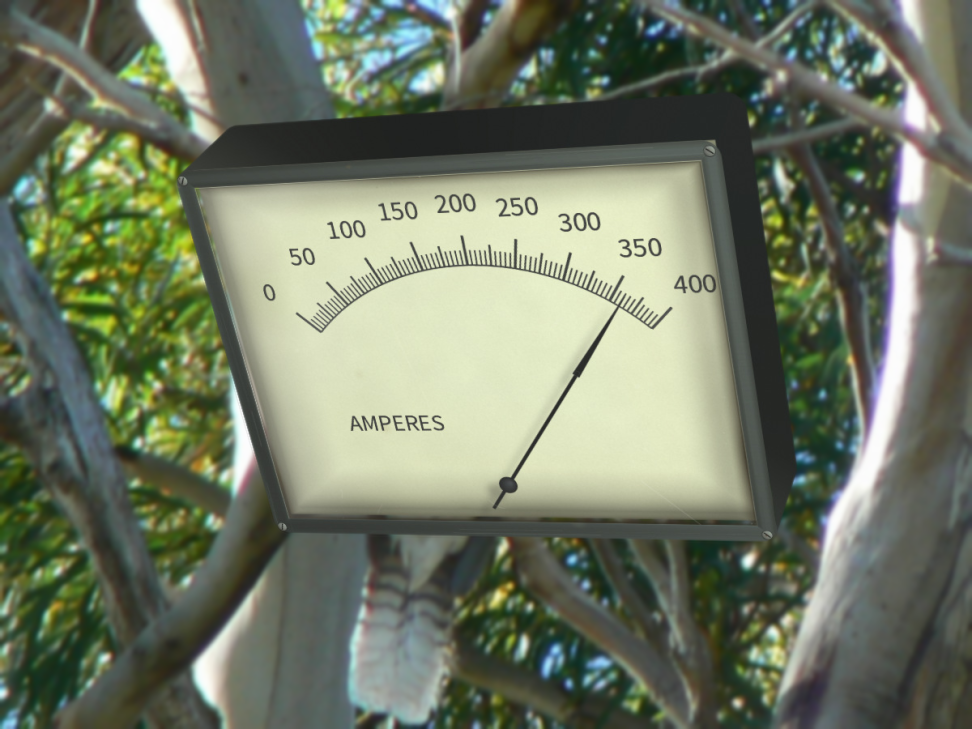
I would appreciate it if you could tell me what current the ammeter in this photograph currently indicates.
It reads 360 A
